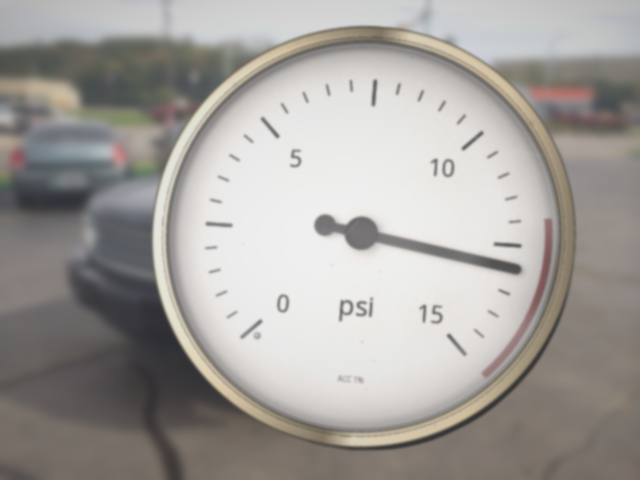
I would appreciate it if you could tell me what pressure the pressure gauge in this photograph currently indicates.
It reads 13 psi
